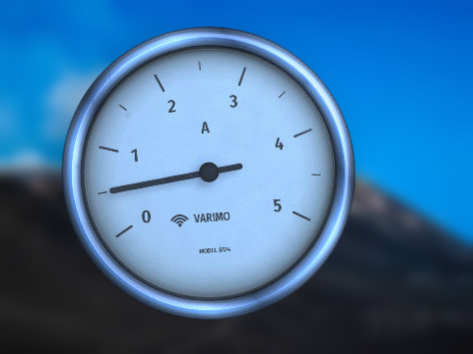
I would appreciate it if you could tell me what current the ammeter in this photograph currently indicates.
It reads 0.5 A
